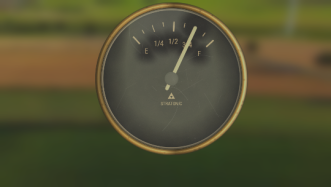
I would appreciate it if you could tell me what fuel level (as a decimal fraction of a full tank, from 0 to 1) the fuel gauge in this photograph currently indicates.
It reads 0.75
